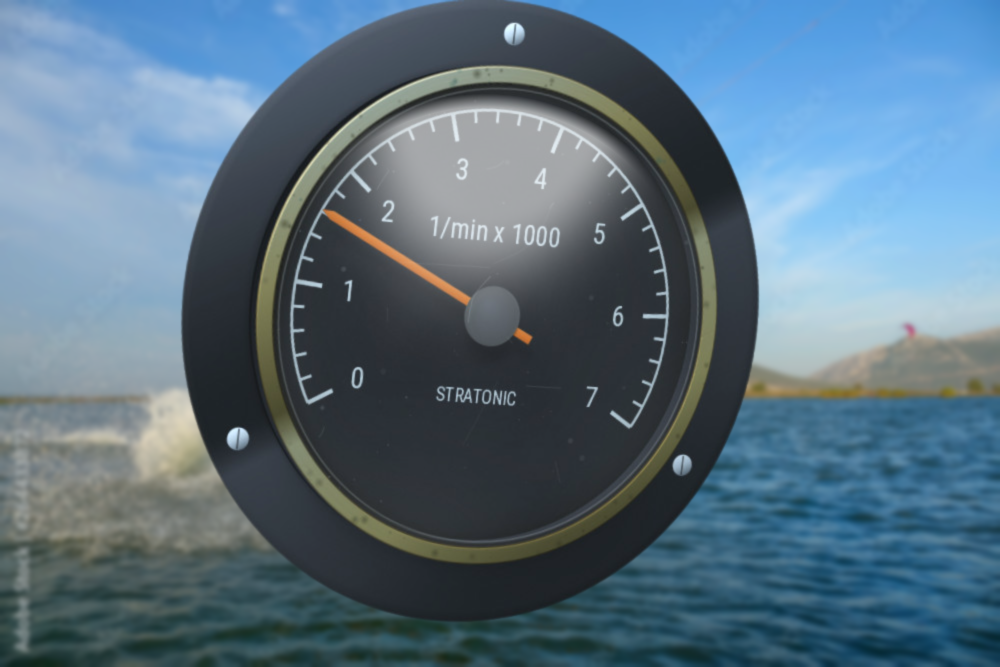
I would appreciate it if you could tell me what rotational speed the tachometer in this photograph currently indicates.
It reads 1600 rpm
